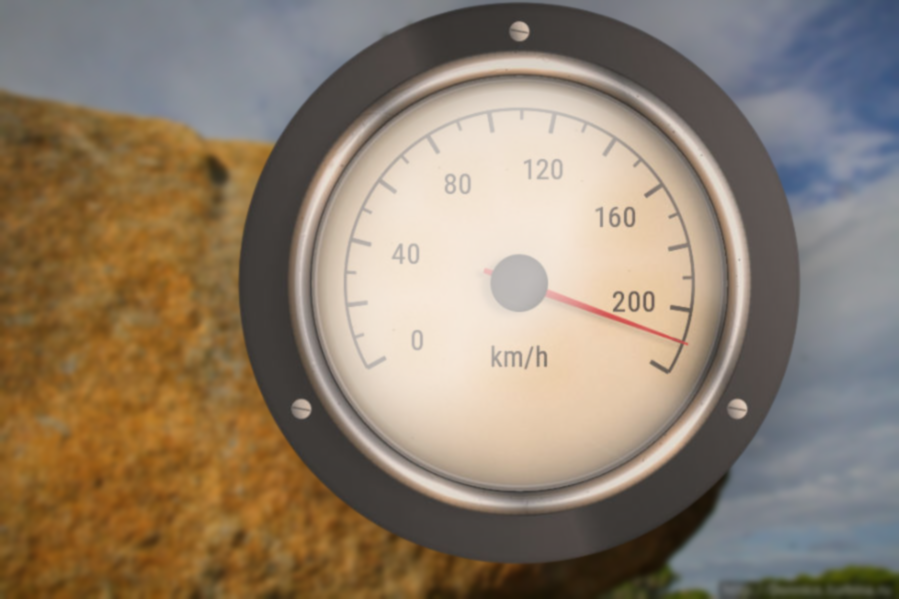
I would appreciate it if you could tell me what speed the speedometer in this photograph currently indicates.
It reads 210 km/h
